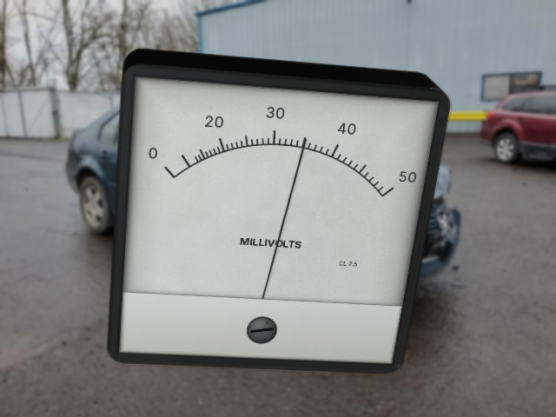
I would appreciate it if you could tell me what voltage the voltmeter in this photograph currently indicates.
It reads 35 mV
